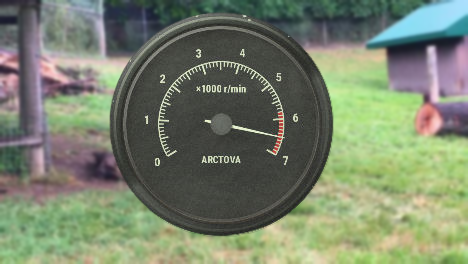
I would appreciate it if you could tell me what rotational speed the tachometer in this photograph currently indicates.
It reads 6500 rpm
